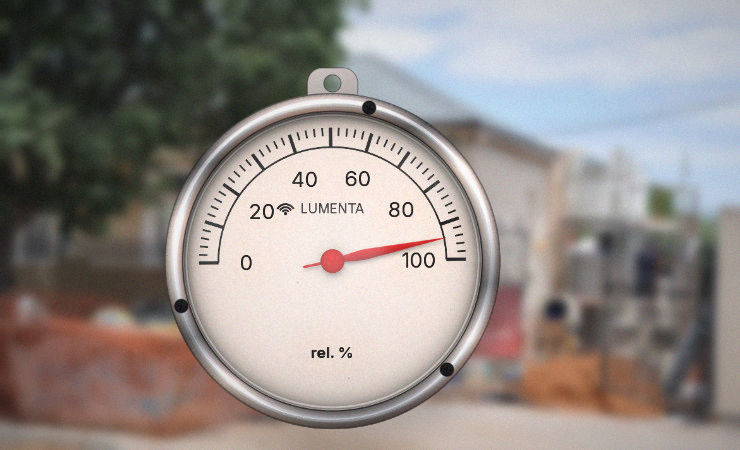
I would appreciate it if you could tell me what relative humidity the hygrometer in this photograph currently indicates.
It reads 94 %
